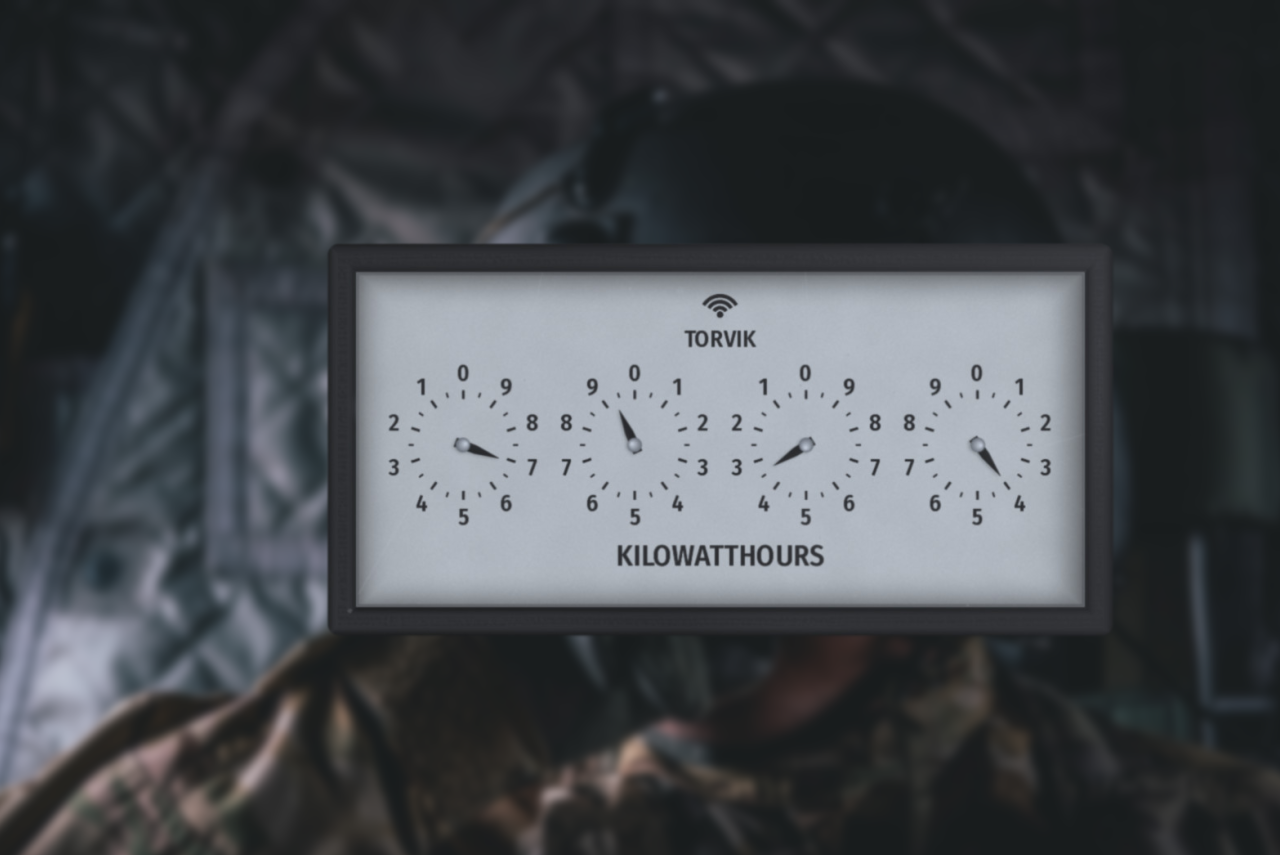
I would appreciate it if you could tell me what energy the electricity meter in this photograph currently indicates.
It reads 6934 kWh
